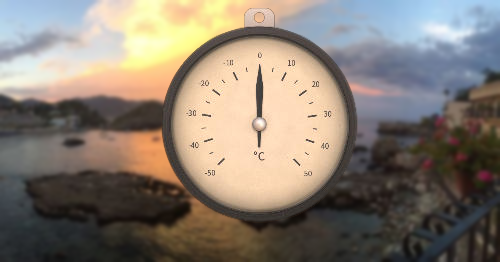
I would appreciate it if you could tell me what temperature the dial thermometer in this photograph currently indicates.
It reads 0 °C
